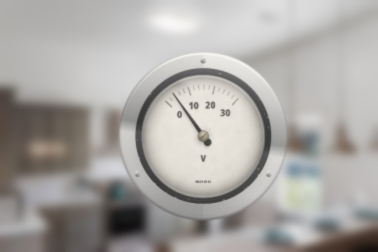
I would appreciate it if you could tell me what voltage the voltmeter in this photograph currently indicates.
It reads 4 V
